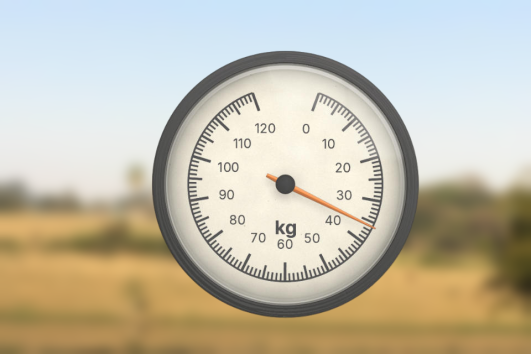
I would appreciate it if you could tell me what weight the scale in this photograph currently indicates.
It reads 36 kg
